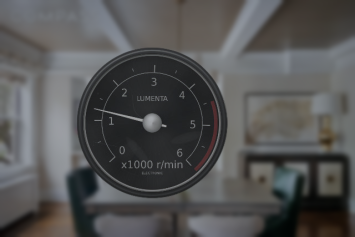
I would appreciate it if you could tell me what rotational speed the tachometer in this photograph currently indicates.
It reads 1250 rpm
